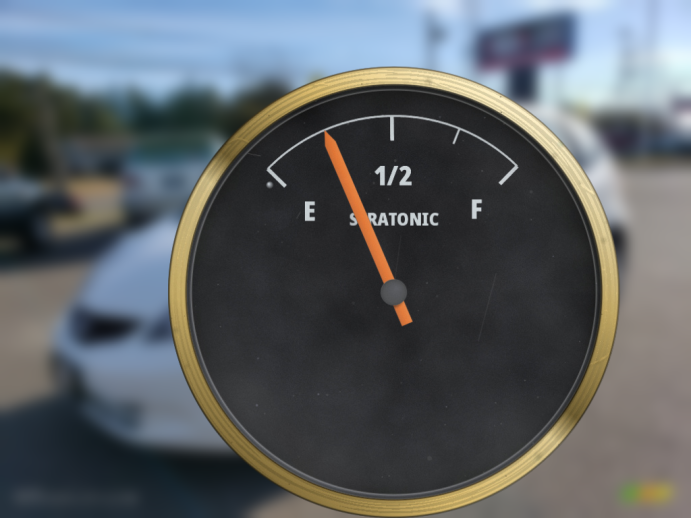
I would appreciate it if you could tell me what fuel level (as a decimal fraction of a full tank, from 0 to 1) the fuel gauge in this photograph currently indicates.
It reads 0.25
